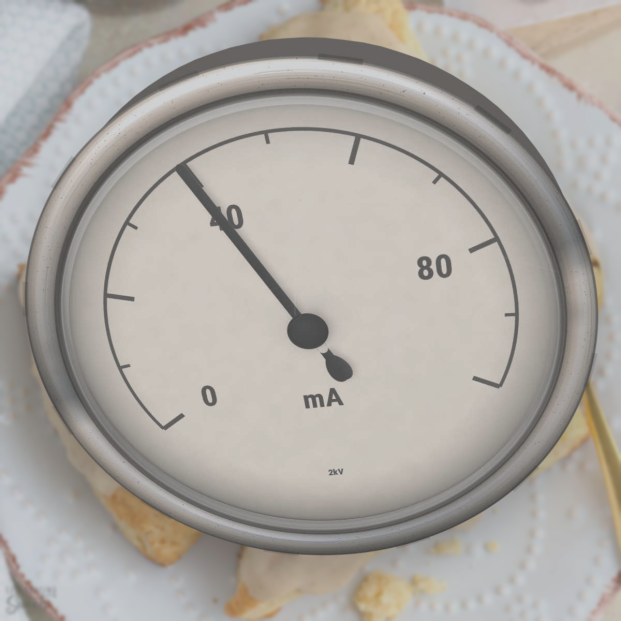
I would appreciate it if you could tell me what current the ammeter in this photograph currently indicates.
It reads 40 mA
